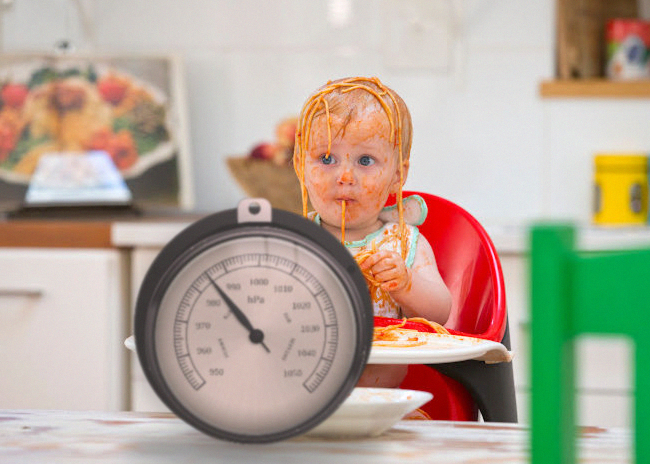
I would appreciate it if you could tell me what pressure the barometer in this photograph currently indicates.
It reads 985 hPa
